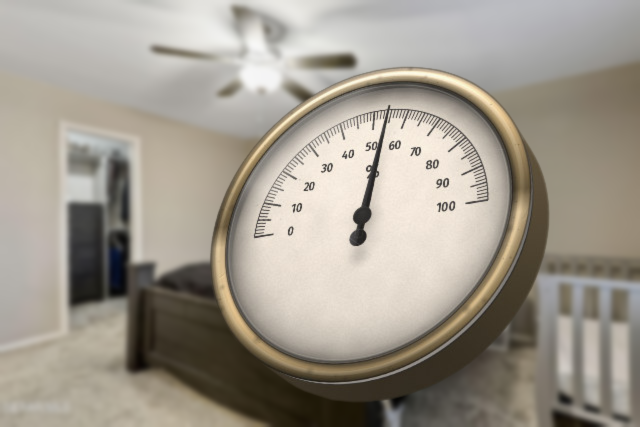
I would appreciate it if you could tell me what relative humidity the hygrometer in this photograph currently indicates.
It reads 55 %
